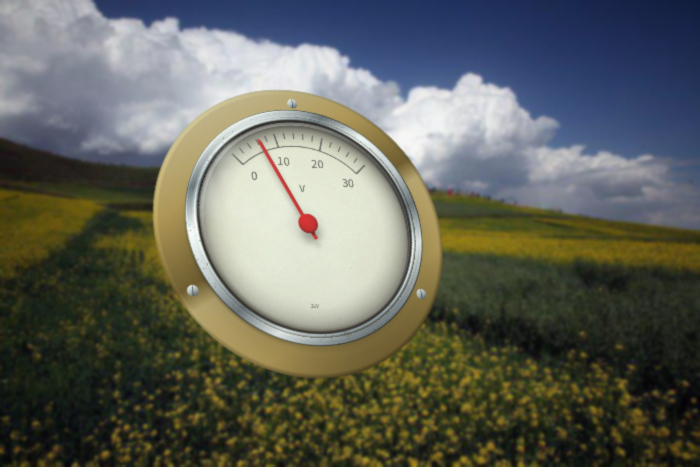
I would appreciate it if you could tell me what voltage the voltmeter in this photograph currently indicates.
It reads 6 V
